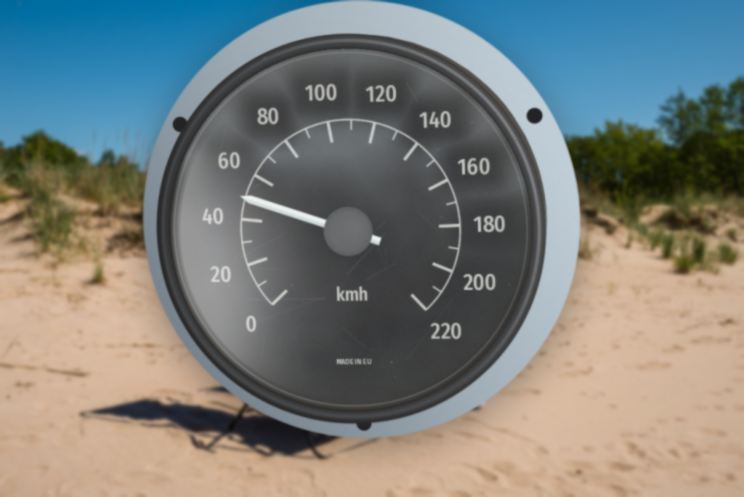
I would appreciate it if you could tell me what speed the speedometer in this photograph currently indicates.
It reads 50 km/h
